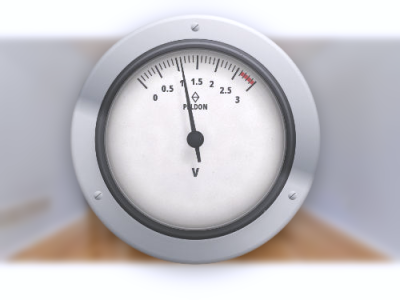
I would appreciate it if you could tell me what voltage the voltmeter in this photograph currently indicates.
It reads 1.1 V
